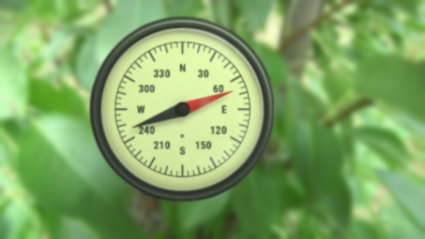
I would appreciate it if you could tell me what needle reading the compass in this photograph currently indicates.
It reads 70 °
